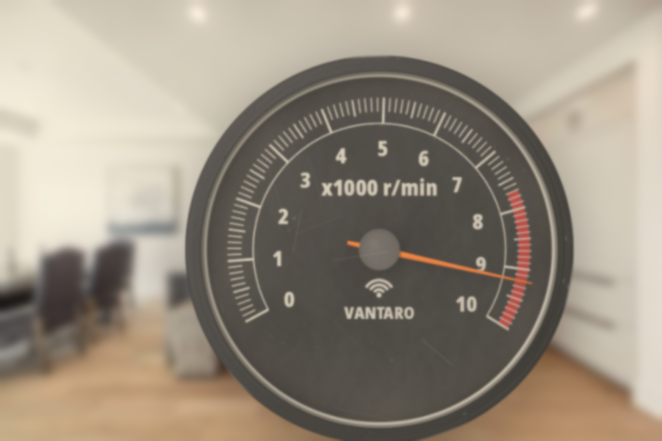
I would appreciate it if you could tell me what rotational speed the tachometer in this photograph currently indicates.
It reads 9200 rpm
